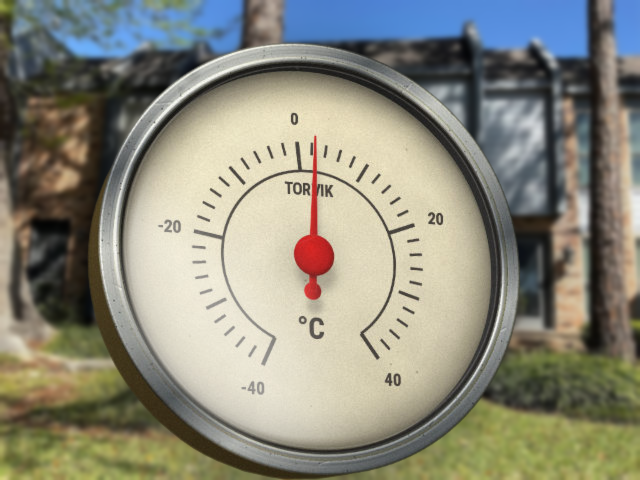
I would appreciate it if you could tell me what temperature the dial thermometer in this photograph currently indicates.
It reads 2 °C
